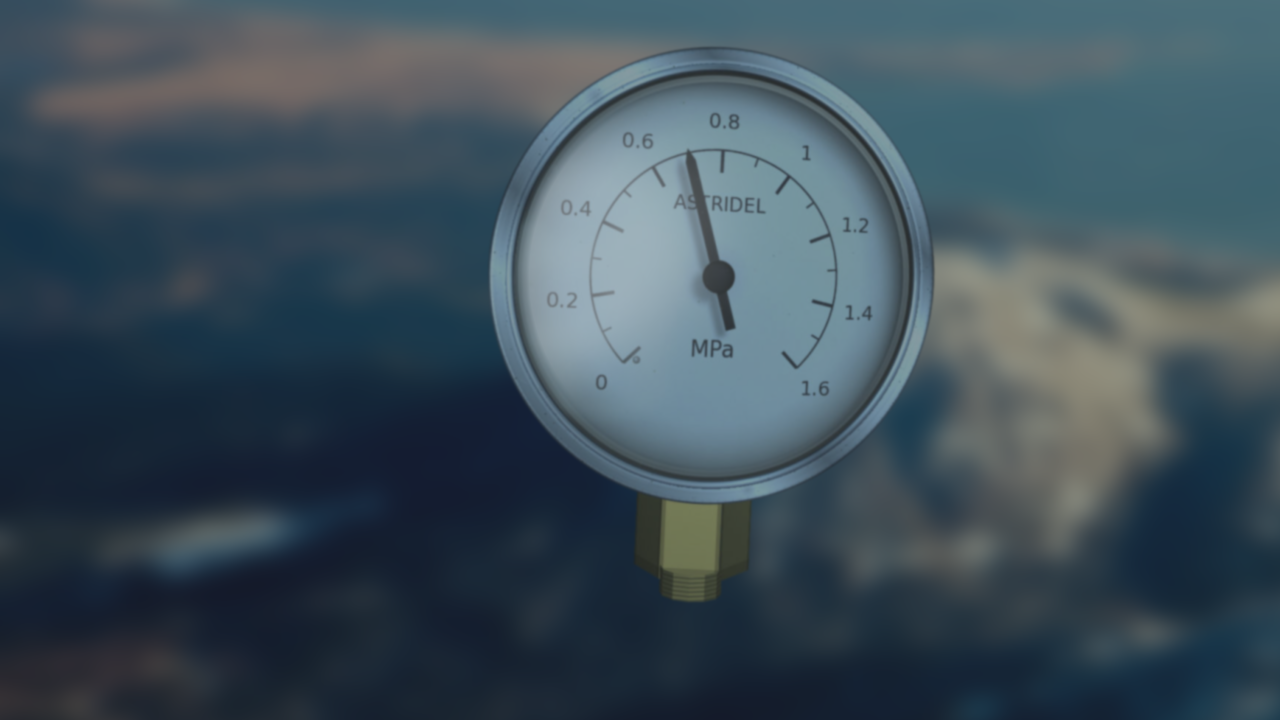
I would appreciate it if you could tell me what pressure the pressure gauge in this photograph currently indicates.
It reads 0.7 MPa
